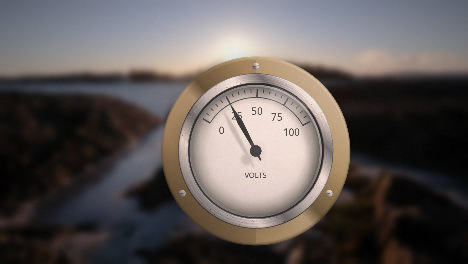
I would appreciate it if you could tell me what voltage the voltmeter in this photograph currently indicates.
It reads 25 V
